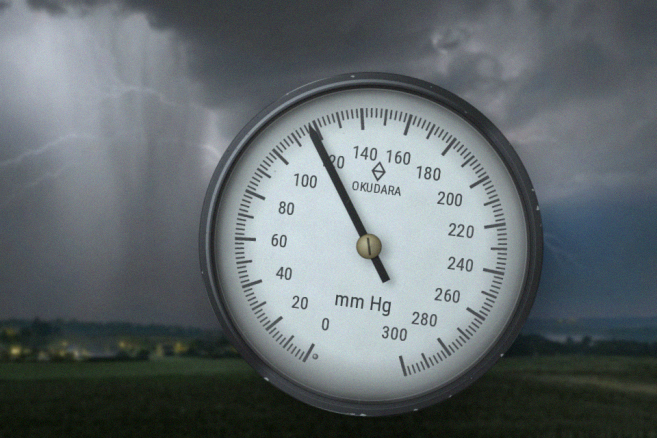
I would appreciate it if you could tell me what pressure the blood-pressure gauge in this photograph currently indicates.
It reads 118 mmHg
